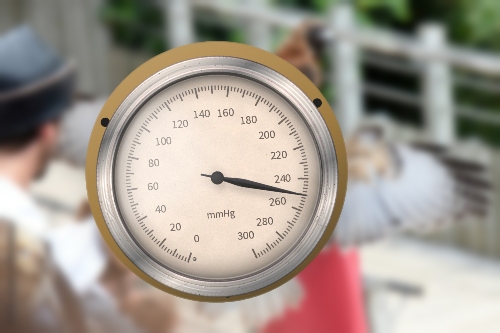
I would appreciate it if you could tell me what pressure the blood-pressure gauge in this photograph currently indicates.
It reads 250 mmHg
